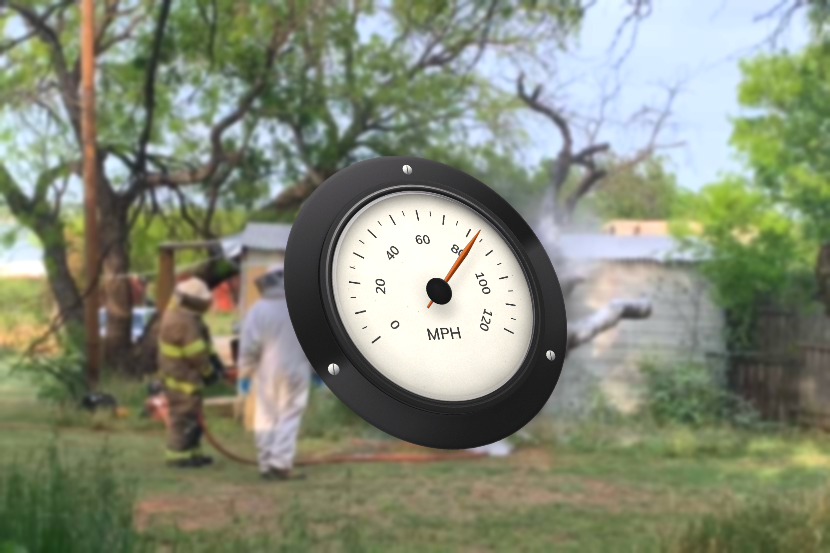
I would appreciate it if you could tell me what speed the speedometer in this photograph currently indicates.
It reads 82.5 mph
